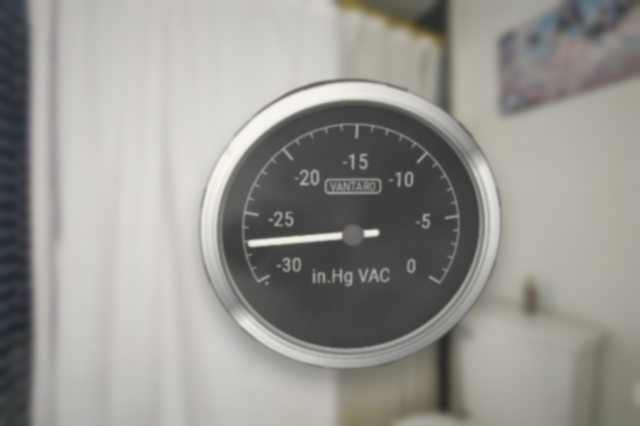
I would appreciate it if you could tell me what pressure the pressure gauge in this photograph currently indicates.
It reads -27 inHg
